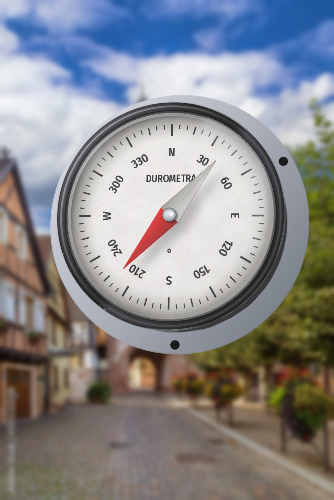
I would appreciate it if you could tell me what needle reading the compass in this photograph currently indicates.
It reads 220 °
